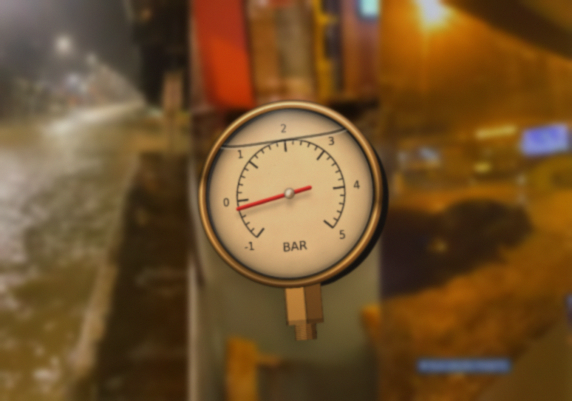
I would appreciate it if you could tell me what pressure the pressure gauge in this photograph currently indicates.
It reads -0.2 bar
